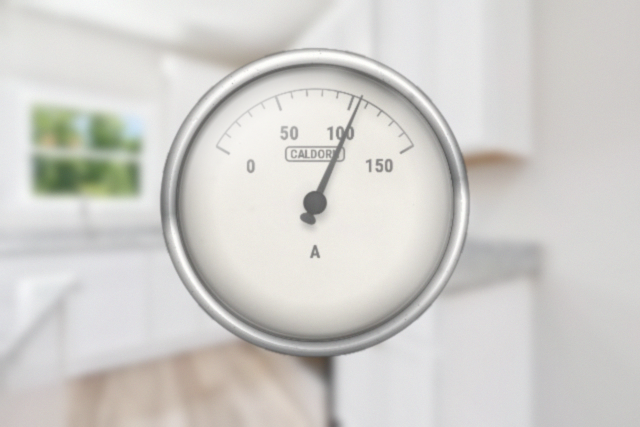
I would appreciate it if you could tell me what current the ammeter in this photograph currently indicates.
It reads 105 A
